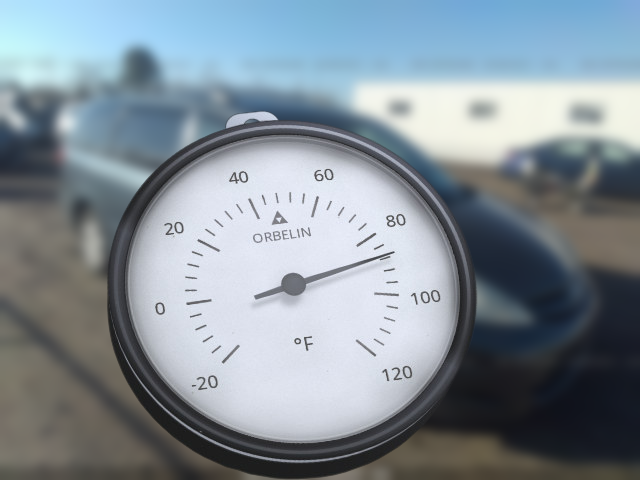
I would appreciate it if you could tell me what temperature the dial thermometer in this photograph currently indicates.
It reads 88 °F
